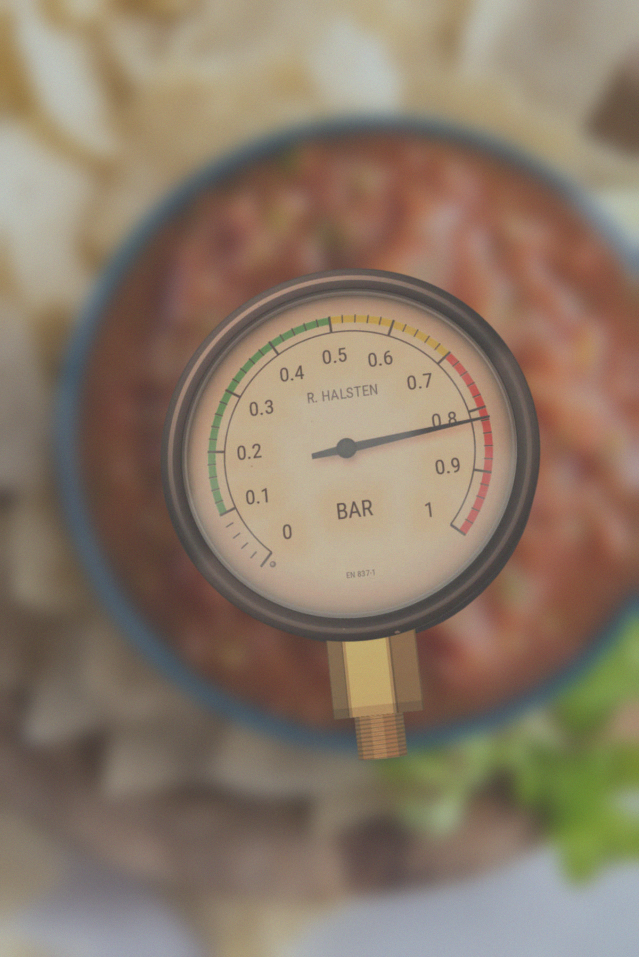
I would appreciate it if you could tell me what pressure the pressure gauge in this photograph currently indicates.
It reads 0.82 bar
